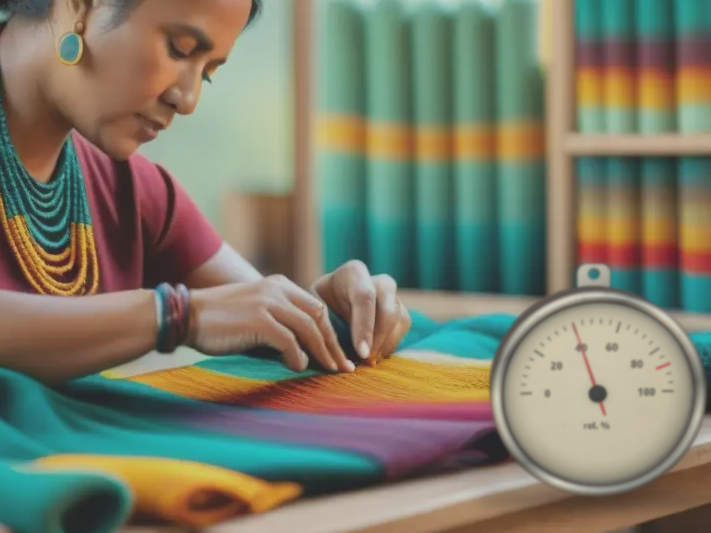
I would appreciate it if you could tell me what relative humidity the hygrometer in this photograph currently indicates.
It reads 40 %
